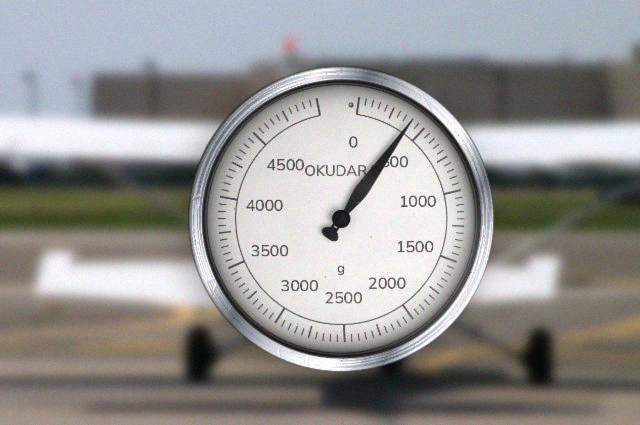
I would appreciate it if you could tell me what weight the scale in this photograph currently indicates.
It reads 400 g
